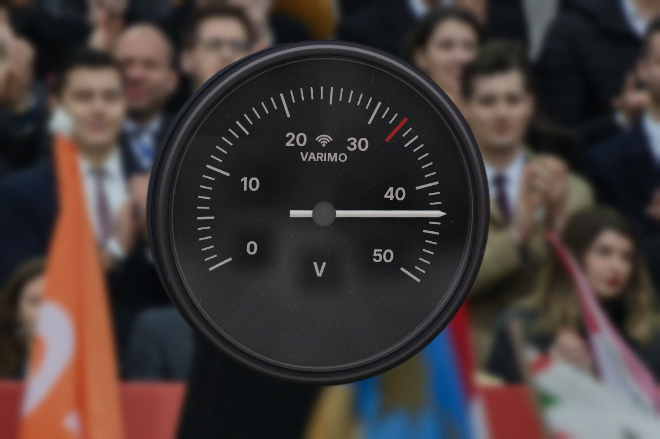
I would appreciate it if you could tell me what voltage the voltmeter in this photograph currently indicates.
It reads 43 V
